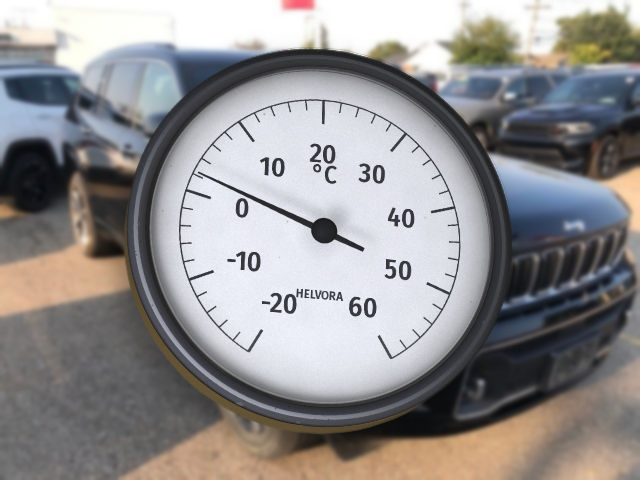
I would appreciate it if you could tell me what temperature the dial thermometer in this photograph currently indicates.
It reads 2 °C
